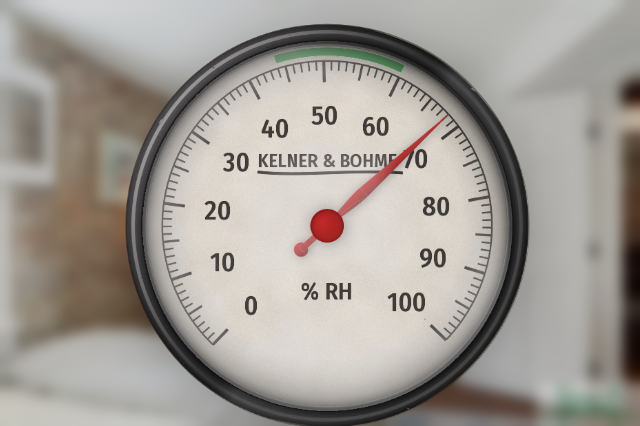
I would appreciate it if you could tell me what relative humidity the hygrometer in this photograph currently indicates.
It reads 68 %
